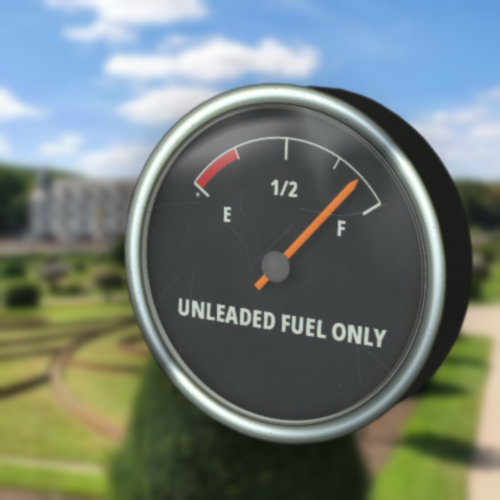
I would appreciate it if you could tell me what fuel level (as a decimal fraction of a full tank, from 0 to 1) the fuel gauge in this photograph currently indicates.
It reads 0.875
